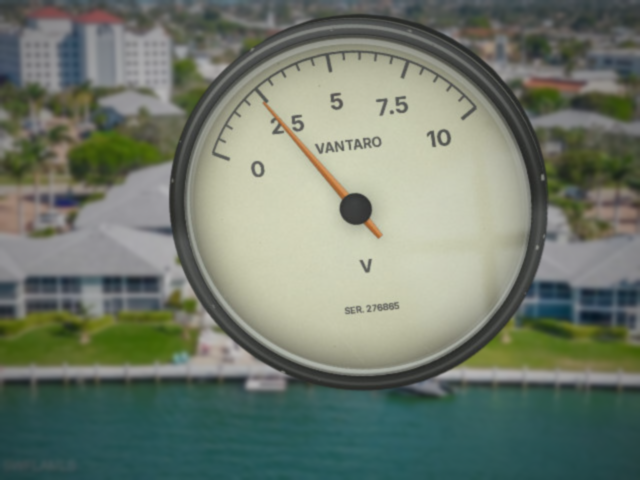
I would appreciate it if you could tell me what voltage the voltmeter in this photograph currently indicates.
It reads 2.5 V
